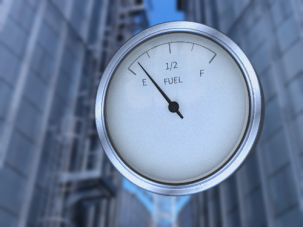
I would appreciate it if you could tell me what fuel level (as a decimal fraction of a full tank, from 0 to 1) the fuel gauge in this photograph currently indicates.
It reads 0.125
